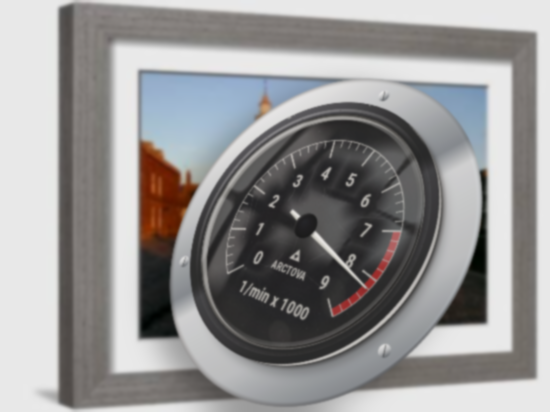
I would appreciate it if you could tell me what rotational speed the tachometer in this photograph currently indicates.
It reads 8200 rpm
